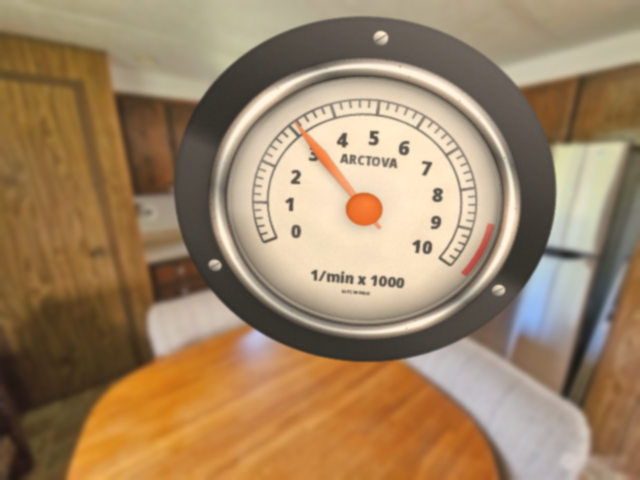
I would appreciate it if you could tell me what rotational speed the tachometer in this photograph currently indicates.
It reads 3200 rpm
